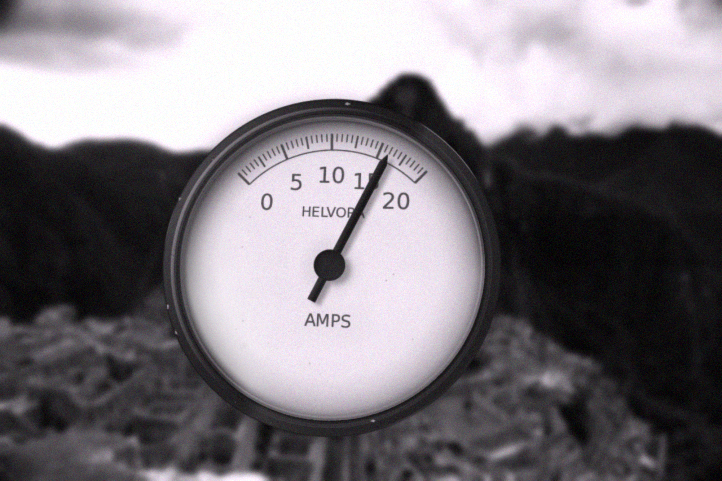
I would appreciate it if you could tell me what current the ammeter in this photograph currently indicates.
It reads 16 A
